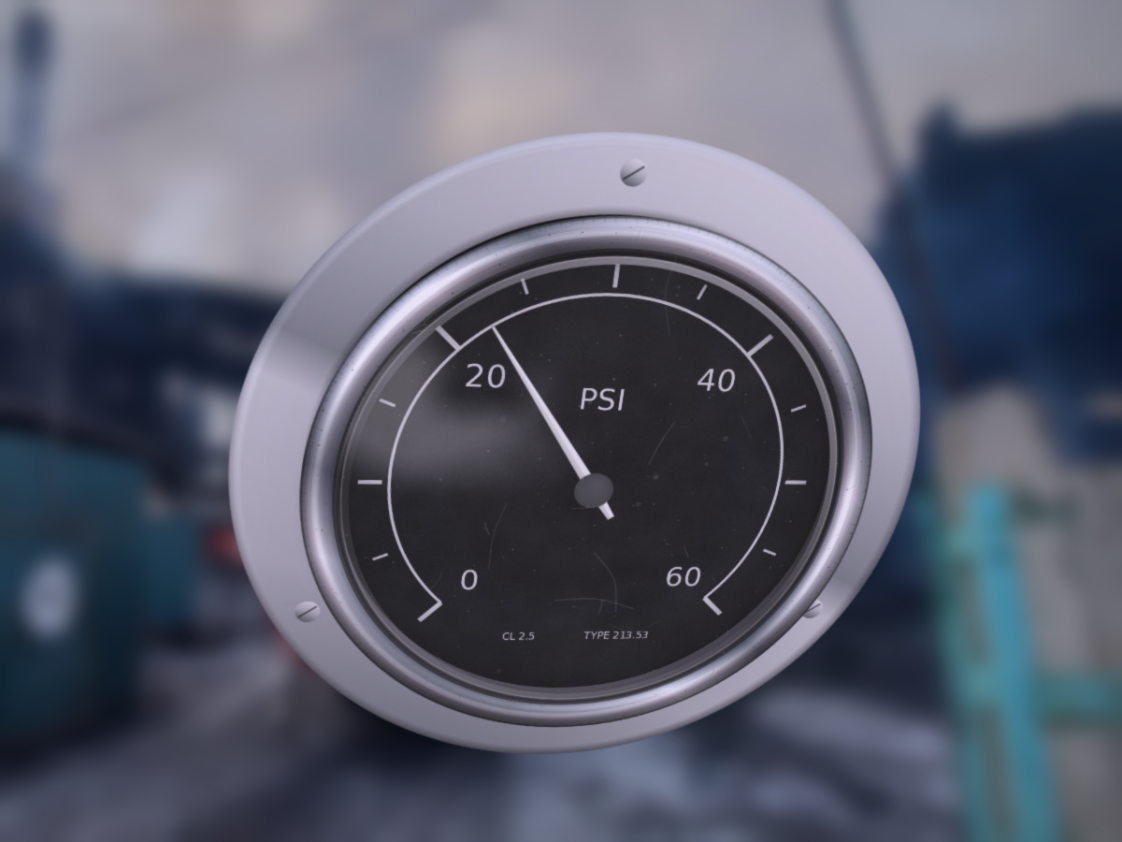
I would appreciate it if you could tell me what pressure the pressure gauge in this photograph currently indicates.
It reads 22.5 psi
